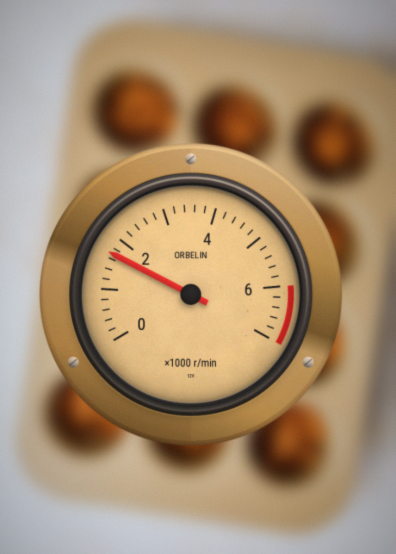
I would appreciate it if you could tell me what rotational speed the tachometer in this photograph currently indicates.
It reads 1700 rpm
